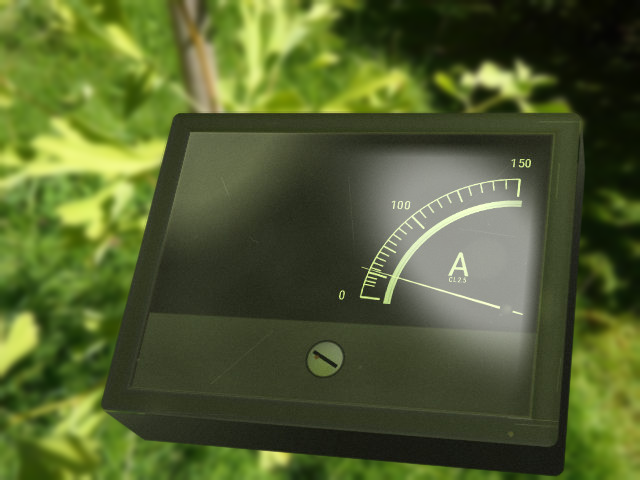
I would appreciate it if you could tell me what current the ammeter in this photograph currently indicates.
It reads 50 A
